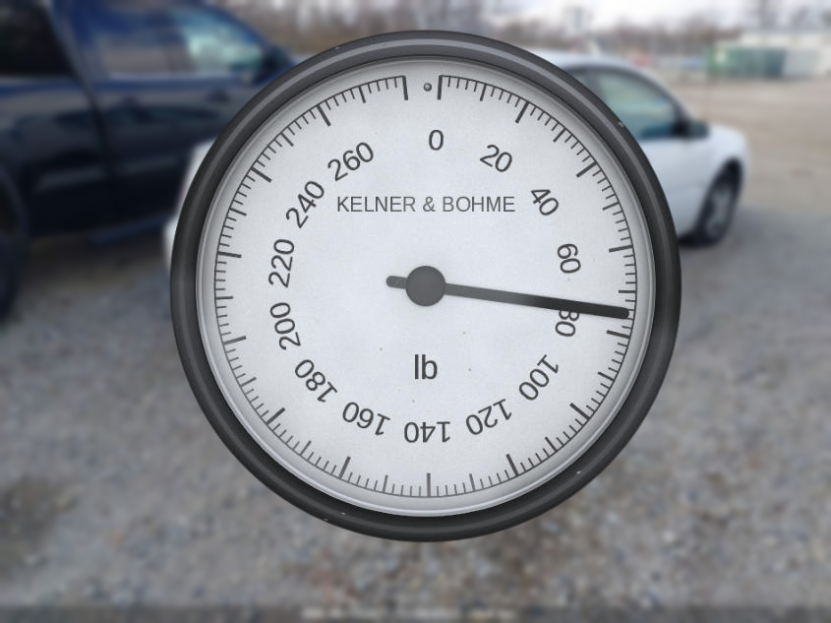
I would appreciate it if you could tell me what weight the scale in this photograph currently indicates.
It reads 75 lb
